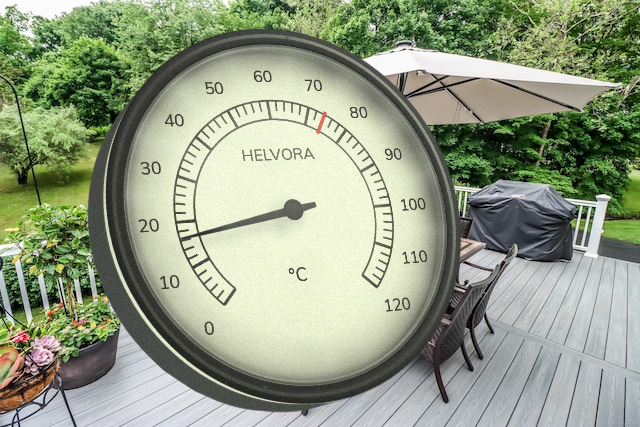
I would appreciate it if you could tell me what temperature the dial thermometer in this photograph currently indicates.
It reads 16 °C
